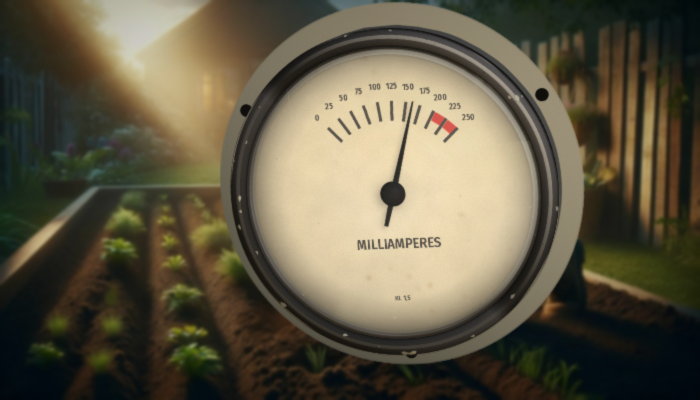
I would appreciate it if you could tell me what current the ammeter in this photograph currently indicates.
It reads 162.5 mA
